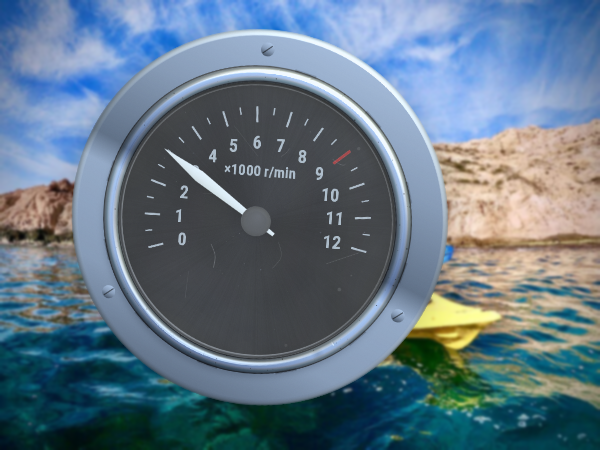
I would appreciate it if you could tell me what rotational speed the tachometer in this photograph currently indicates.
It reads 3000 rpm
